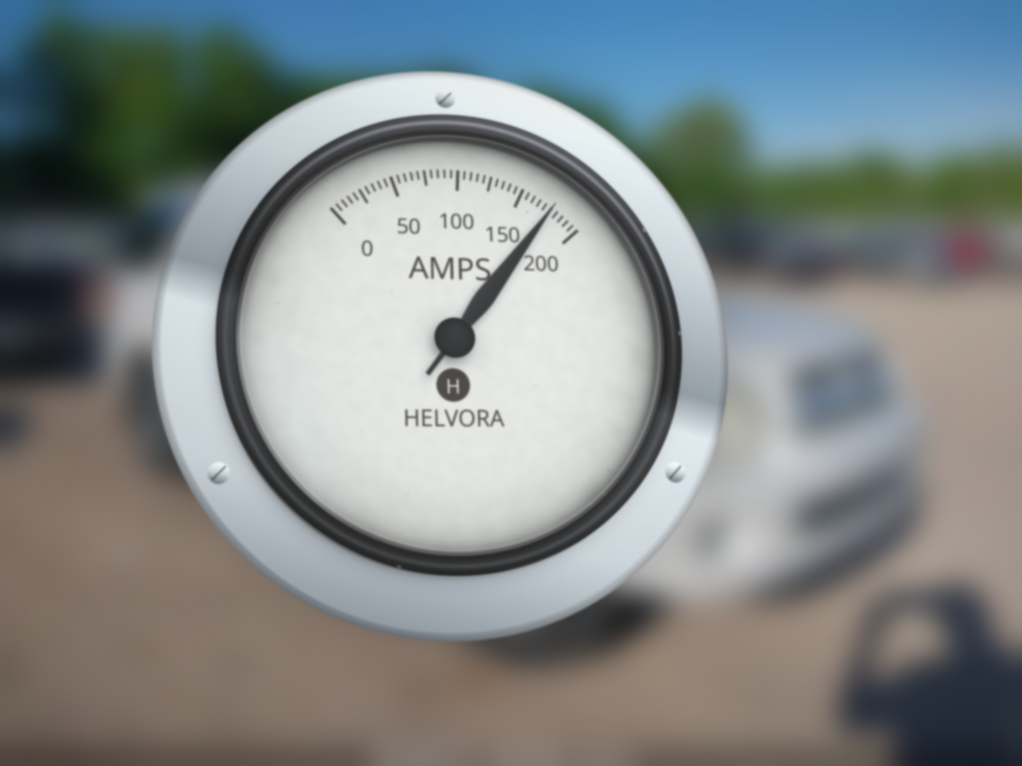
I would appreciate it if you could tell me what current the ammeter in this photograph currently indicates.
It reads 175 A
